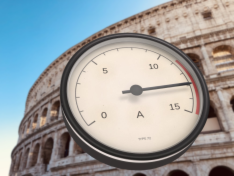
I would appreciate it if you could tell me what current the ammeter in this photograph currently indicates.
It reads 13 A
